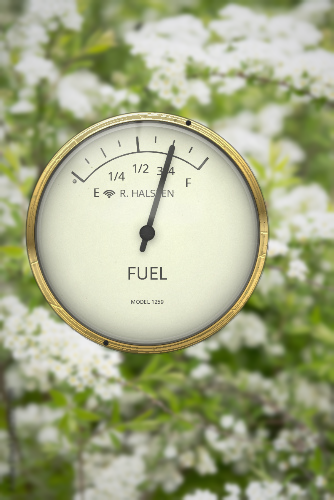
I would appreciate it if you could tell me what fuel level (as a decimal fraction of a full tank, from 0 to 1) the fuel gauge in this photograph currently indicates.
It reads 0.75
